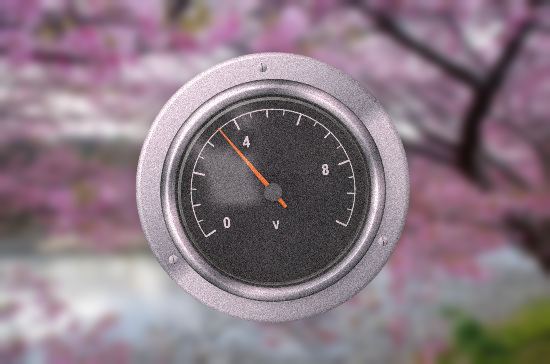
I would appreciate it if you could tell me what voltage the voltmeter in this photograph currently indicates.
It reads 3.5 V
